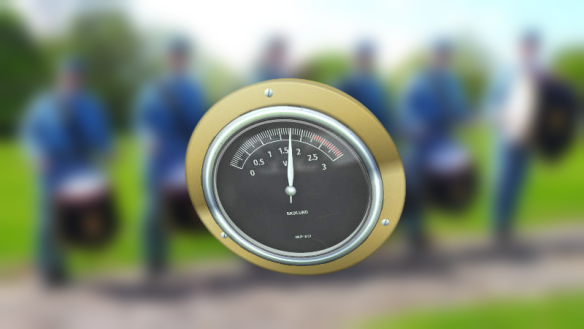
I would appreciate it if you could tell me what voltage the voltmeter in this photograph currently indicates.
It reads 1.75 V
